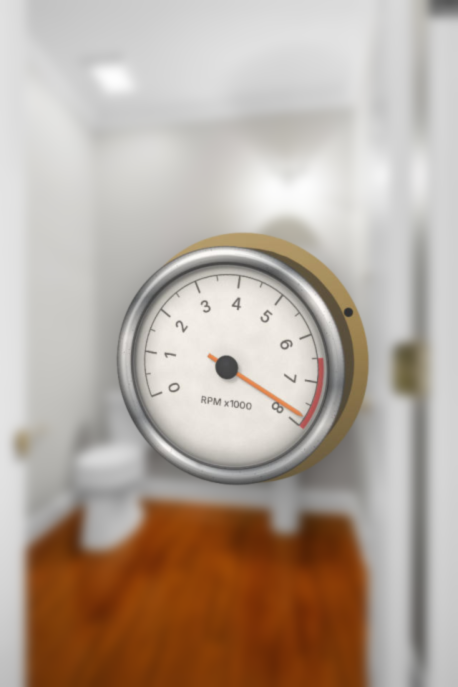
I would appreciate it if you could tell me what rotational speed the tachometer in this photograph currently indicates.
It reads 7750 rpm
